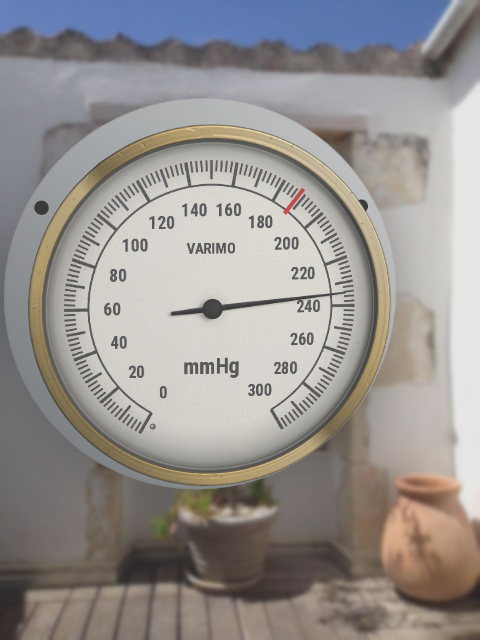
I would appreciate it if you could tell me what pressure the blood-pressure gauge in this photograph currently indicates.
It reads 234 mmHg
